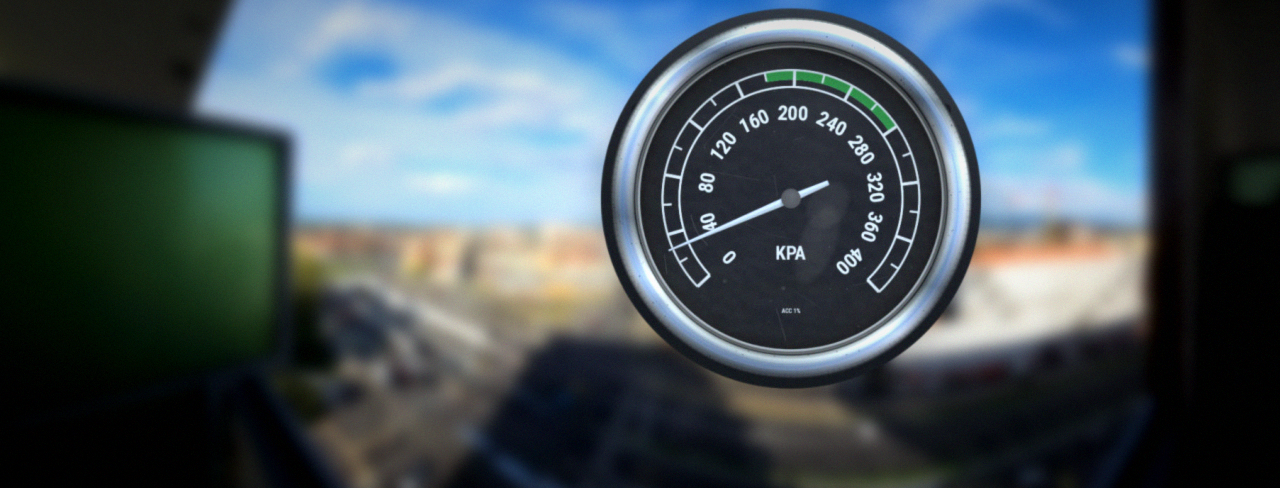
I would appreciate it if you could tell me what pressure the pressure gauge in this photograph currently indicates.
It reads 30 kPa
